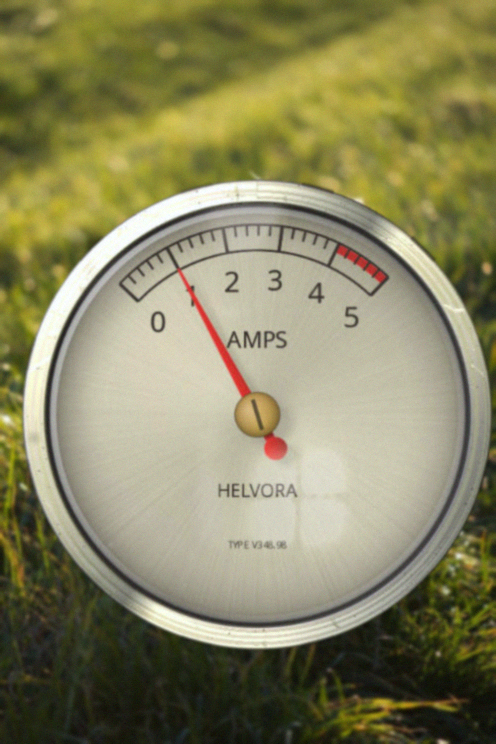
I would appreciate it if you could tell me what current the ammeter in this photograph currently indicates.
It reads 1 A
